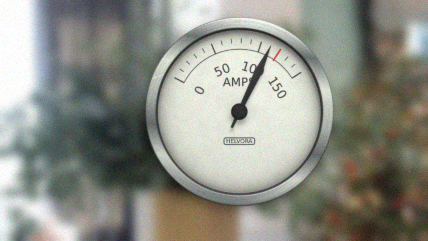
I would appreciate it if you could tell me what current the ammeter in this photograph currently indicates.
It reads 110 A
